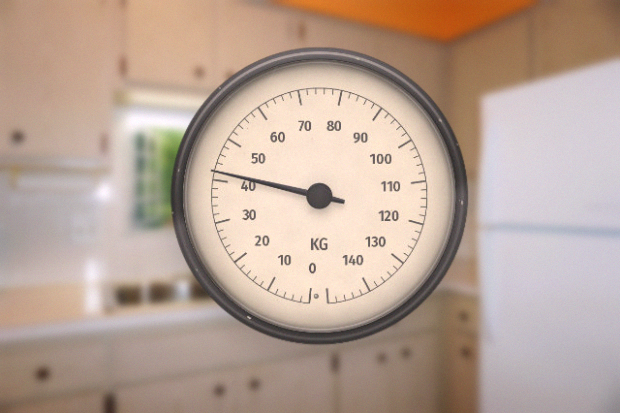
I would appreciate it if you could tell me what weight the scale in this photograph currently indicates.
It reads 42 kg
